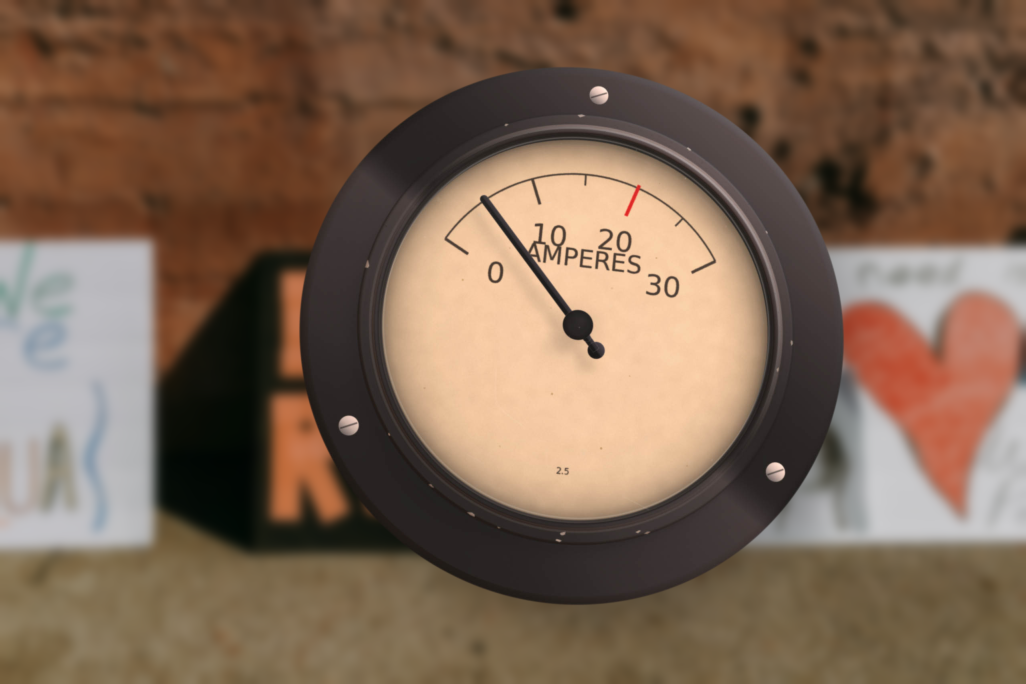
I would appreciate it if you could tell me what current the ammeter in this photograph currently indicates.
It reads 5 A
